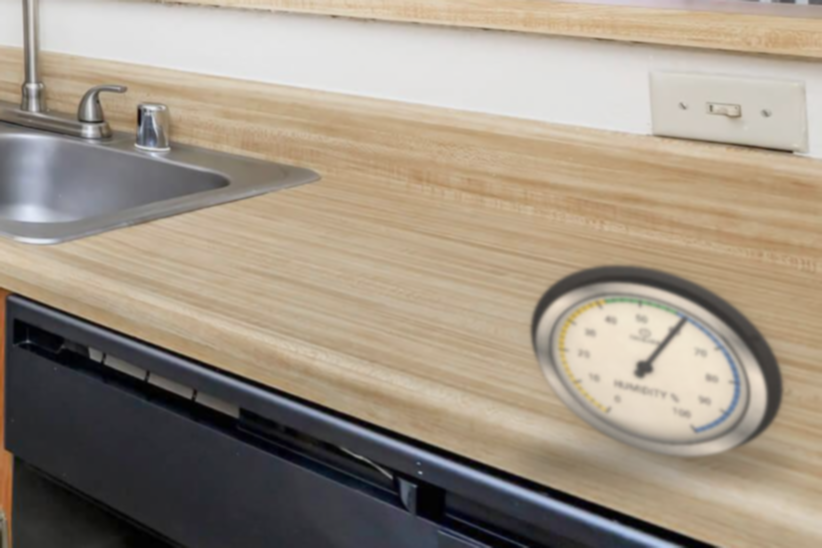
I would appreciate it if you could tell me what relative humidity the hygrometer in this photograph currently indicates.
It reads 60 %
